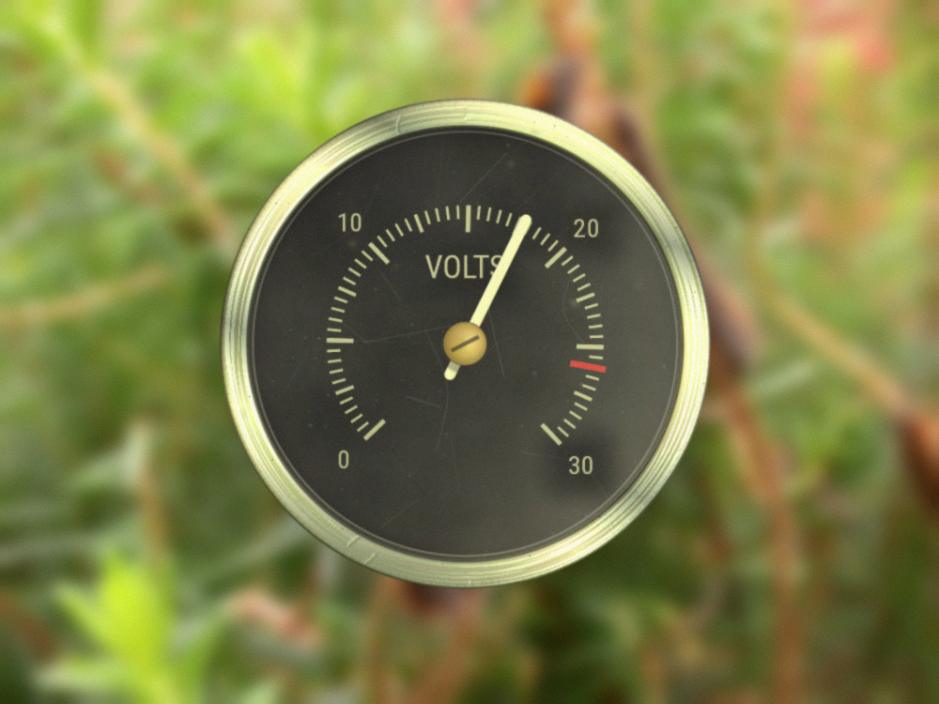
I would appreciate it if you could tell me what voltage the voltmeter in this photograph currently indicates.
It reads 17.75 V
